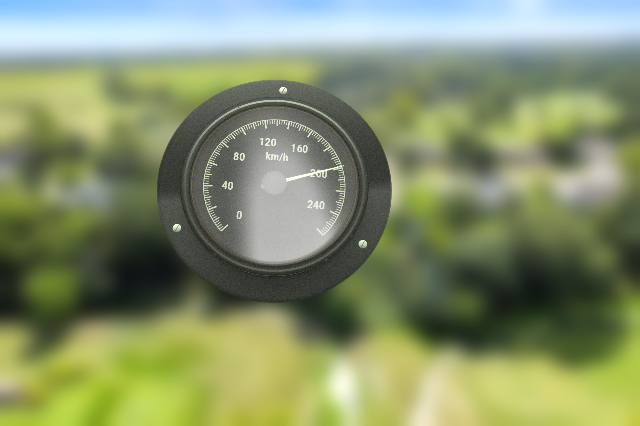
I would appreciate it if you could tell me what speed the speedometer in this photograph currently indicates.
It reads 200 km/h
